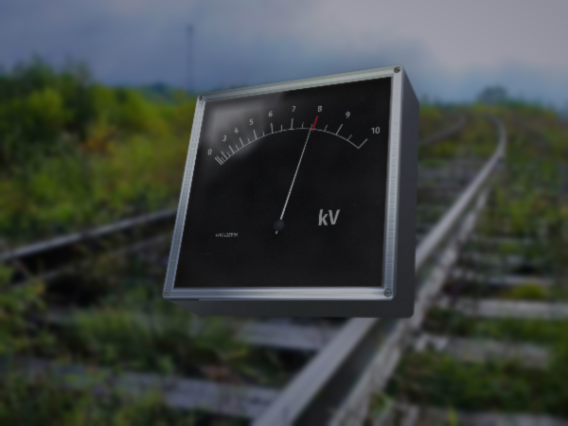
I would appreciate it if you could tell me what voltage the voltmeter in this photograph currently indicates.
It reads 8 kV
